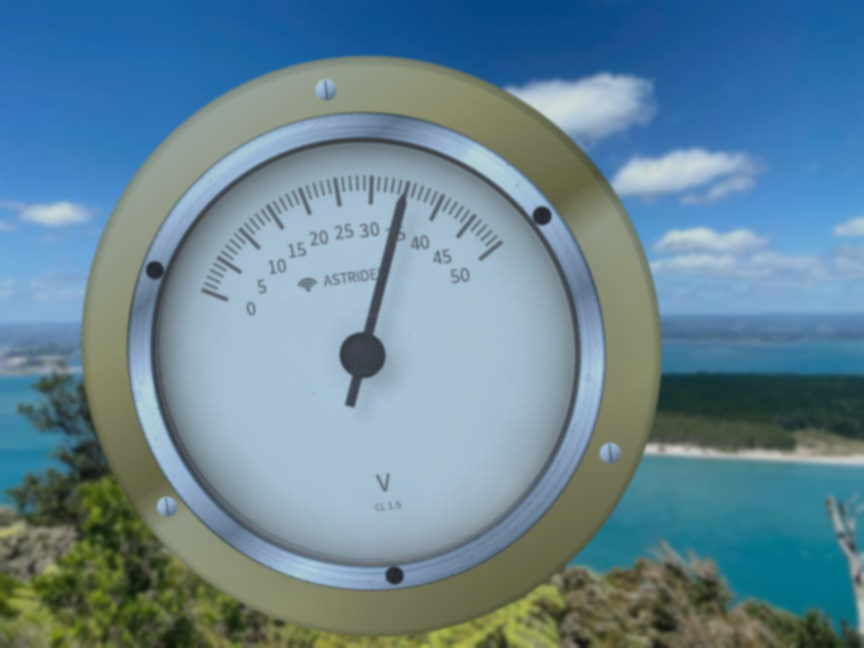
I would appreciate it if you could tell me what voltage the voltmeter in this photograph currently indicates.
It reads 35 V
